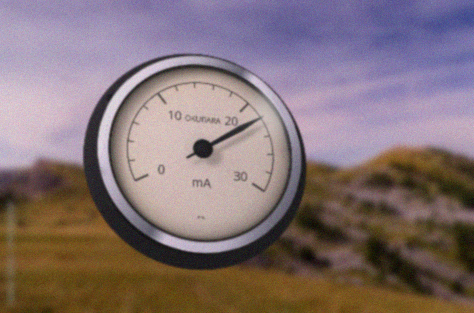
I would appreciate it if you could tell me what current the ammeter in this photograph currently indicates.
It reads 22 mA
